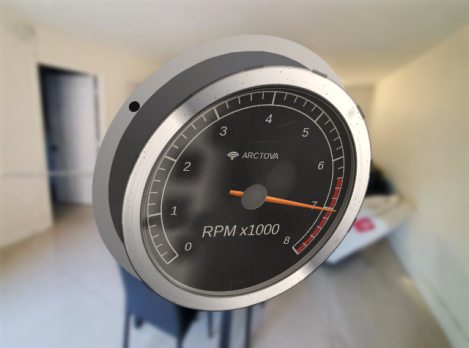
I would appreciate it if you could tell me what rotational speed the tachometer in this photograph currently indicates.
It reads 7000 rpm
